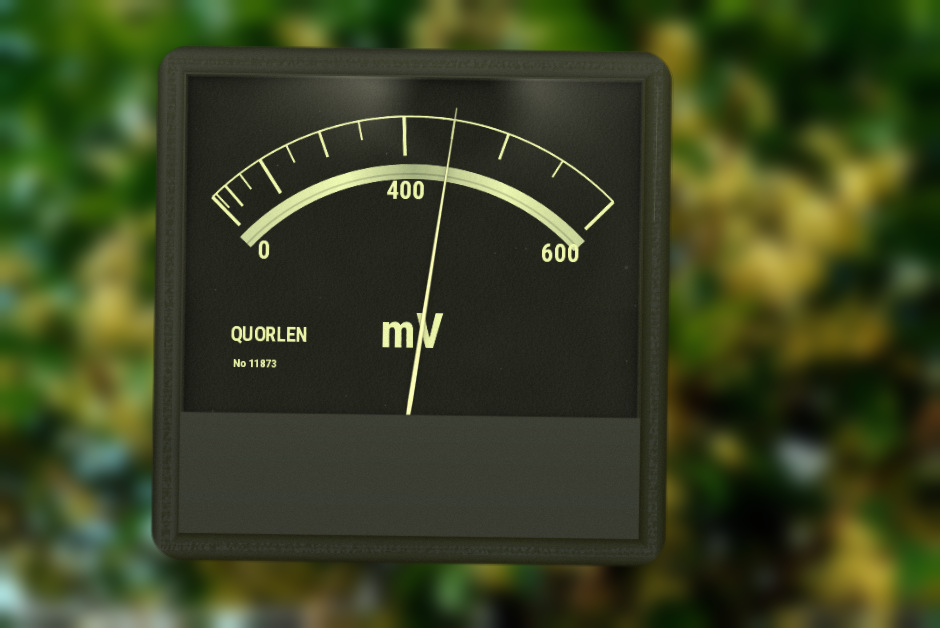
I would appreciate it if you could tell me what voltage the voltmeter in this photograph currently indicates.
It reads 450 mV
